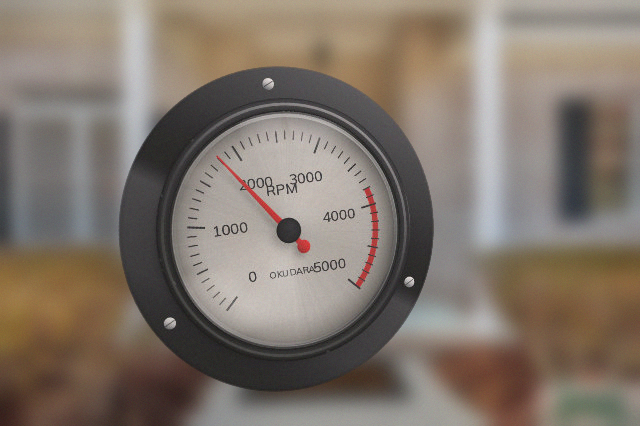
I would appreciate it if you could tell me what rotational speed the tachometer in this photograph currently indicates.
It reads 1800 rpm
